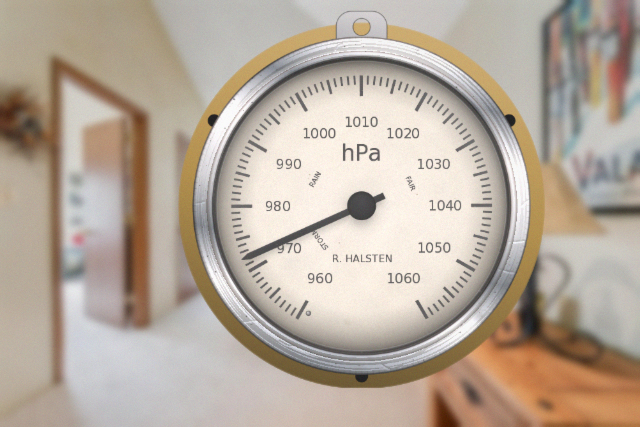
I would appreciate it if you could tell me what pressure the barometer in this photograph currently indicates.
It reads 972 hPa
